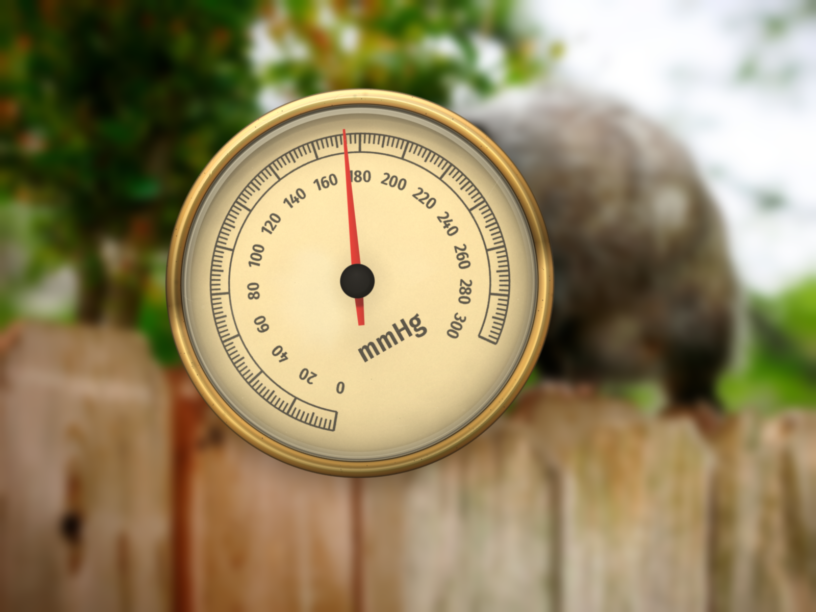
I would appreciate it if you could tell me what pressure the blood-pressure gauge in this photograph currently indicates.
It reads 174 mmHg
